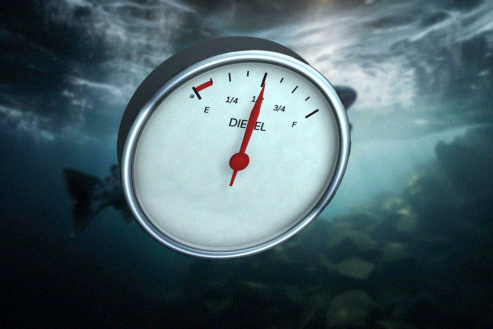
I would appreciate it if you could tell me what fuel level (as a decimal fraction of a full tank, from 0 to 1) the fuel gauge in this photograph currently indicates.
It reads 0.5
